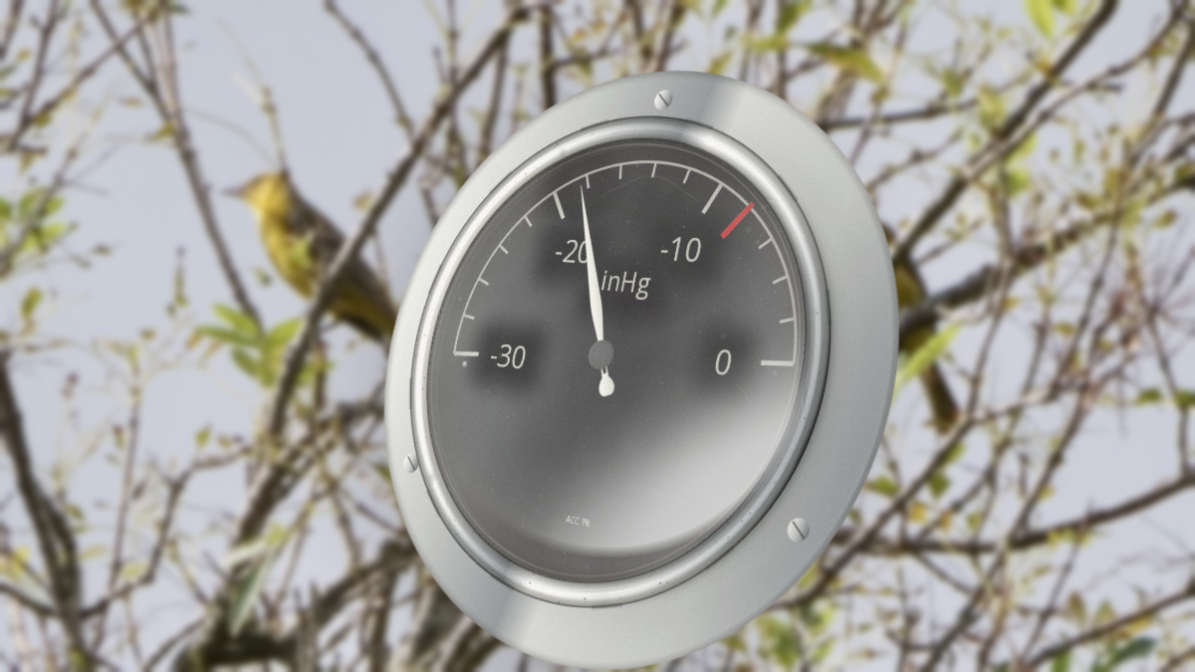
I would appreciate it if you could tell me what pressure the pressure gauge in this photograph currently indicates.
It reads -18 inHg
